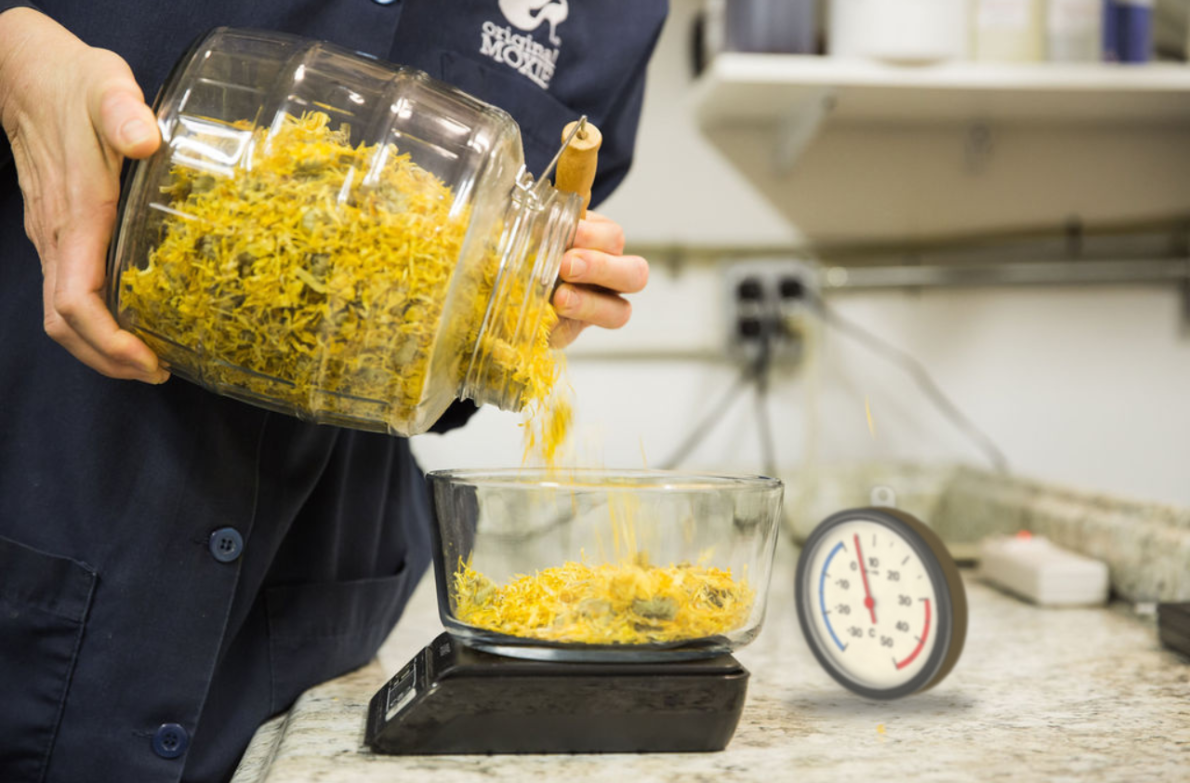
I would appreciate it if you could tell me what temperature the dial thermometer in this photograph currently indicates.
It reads 5 °C
